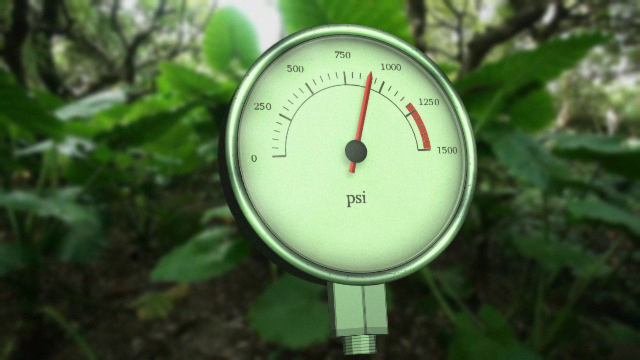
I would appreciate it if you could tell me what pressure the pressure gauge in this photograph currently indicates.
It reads 900 psi
